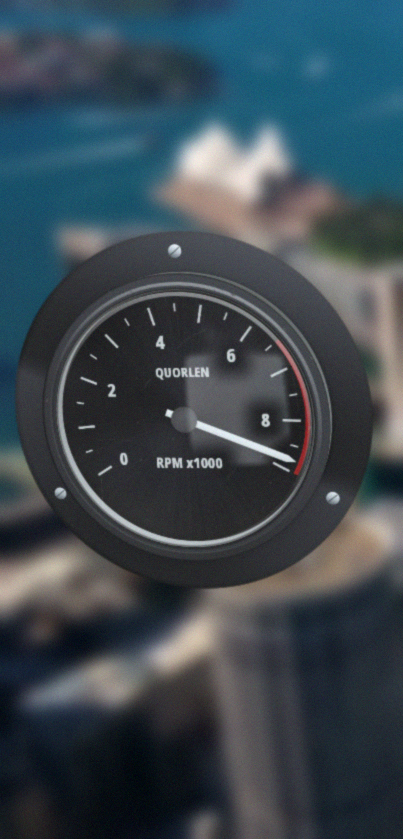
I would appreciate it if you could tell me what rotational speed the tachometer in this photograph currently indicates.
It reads 8750 rpm
